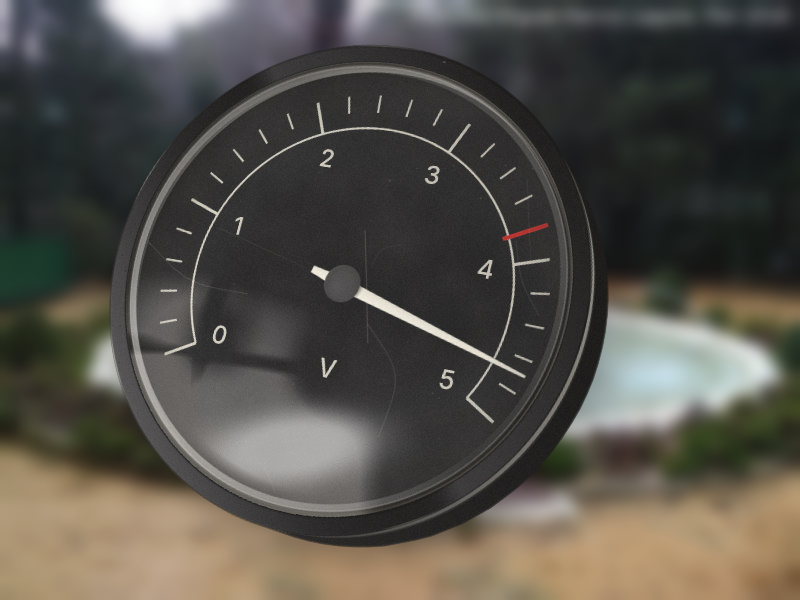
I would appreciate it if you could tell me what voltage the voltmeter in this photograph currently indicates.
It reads 4.7 V
